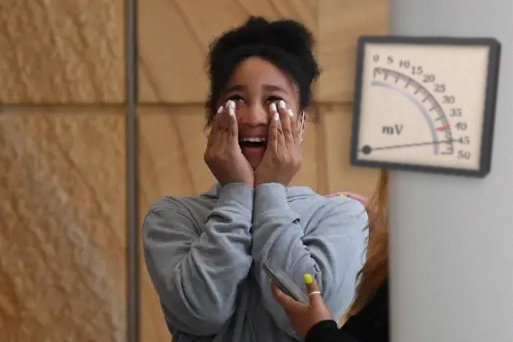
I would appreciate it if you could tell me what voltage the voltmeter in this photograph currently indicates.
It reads 45 mV
